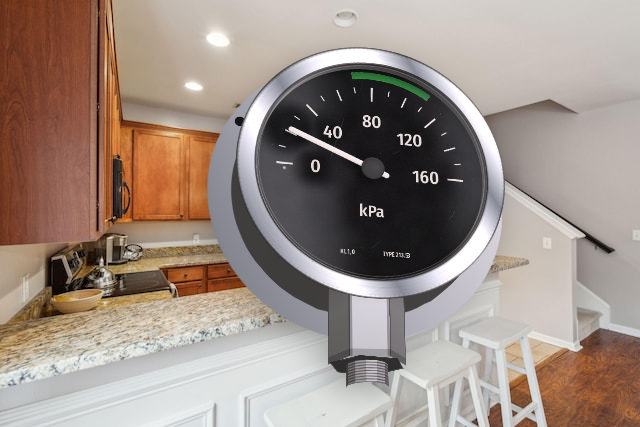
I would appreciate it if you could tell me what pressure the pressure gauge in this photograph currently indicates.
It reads 20 kPa
